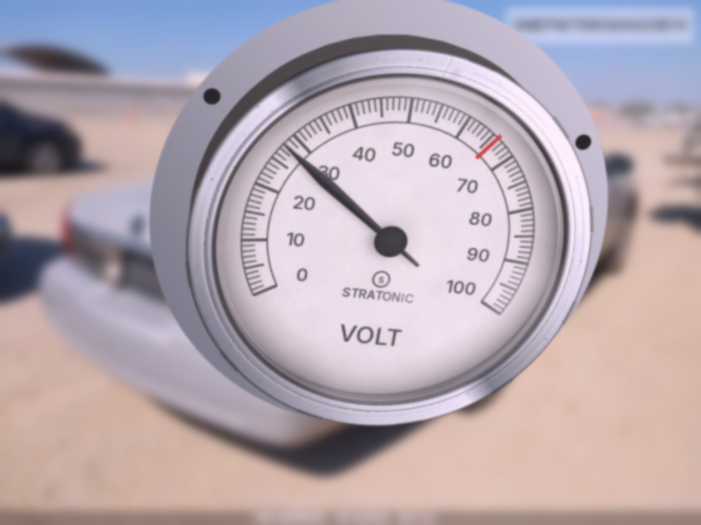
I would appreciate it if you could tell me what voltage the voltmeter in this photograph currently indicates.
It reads 28 V
